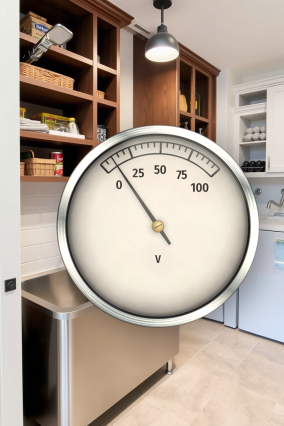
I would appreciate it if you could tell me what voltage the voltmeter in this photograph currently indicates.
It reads 10 V
